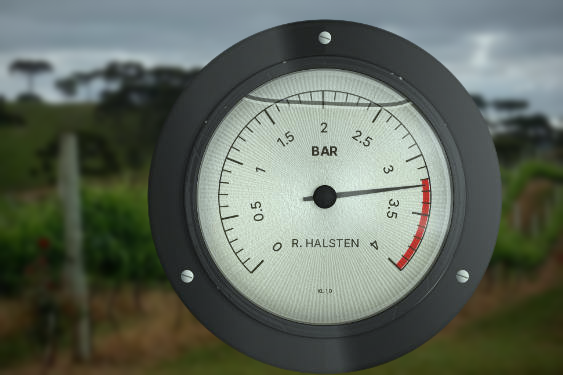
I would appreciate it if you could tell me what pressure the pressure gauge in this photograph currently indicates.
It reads 3.25 bar
